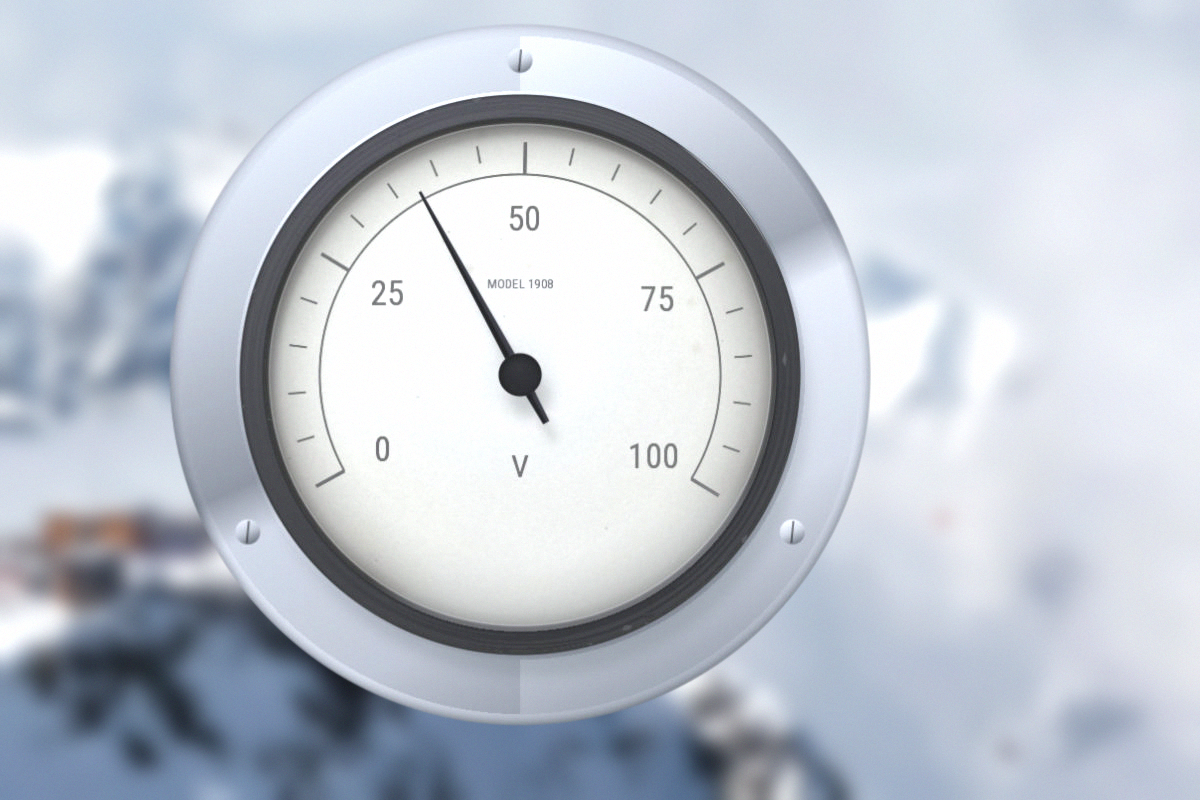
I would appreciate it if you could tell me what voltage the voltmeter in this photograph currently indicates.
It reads 37.5 V
